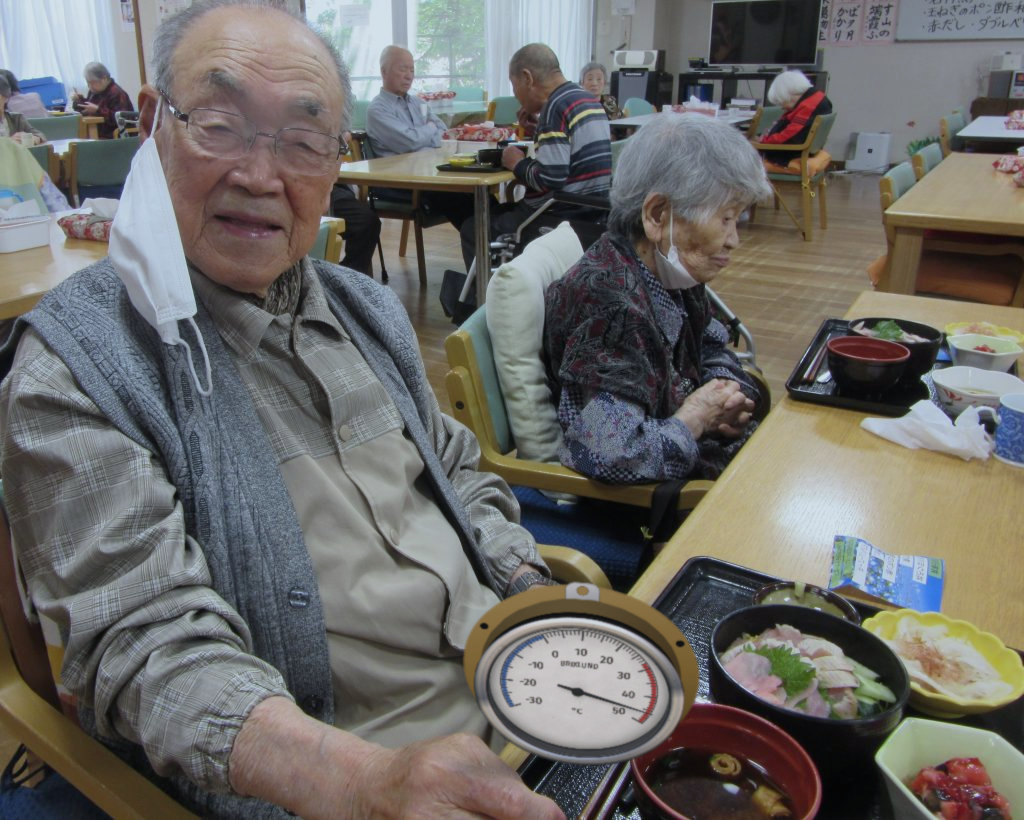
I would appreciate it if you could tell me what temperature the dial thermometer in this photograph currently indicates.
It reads 45 °C
